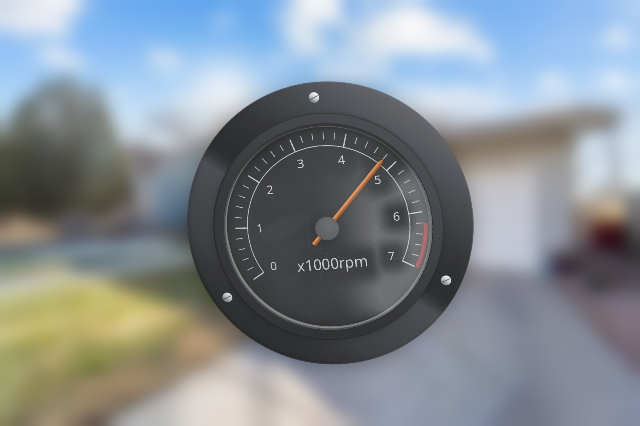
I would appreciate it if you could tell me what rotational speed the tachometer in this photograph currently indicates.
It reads 4800 rpm
